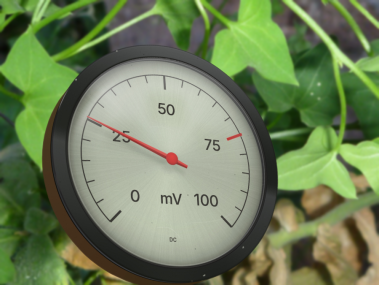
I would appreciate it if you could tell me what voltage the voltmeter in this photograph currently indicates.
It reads 25 mV
